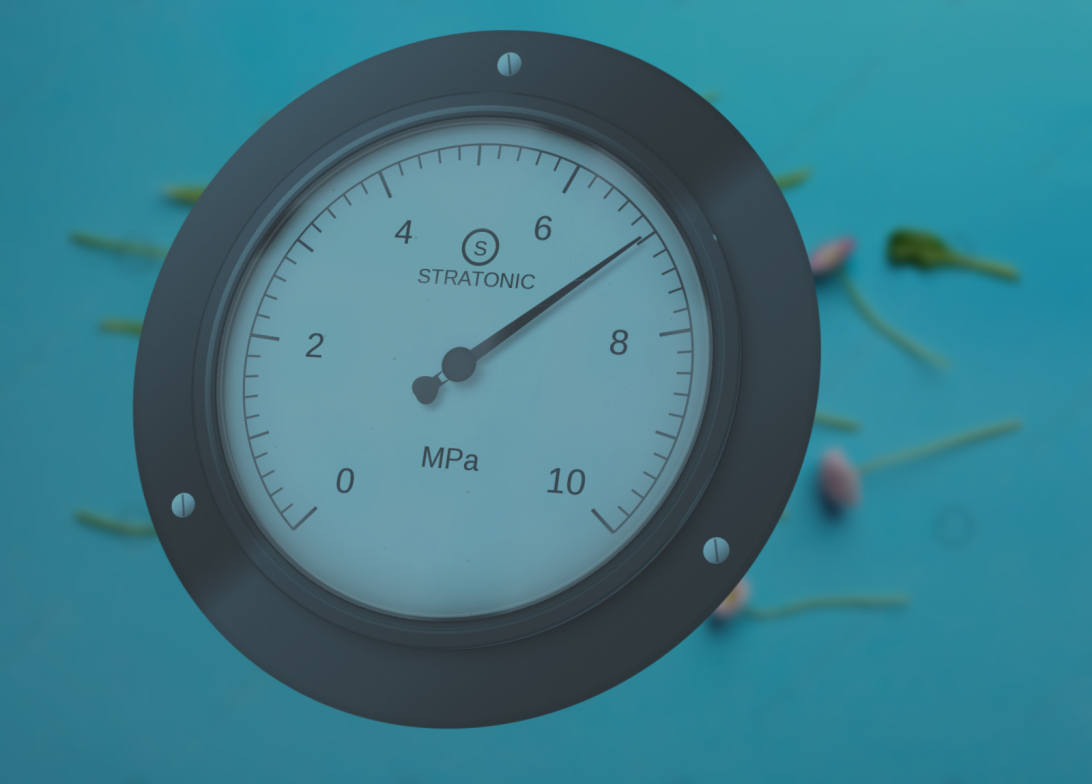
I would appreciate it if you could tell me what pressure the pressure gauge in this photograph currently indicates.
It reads 7 MPa
